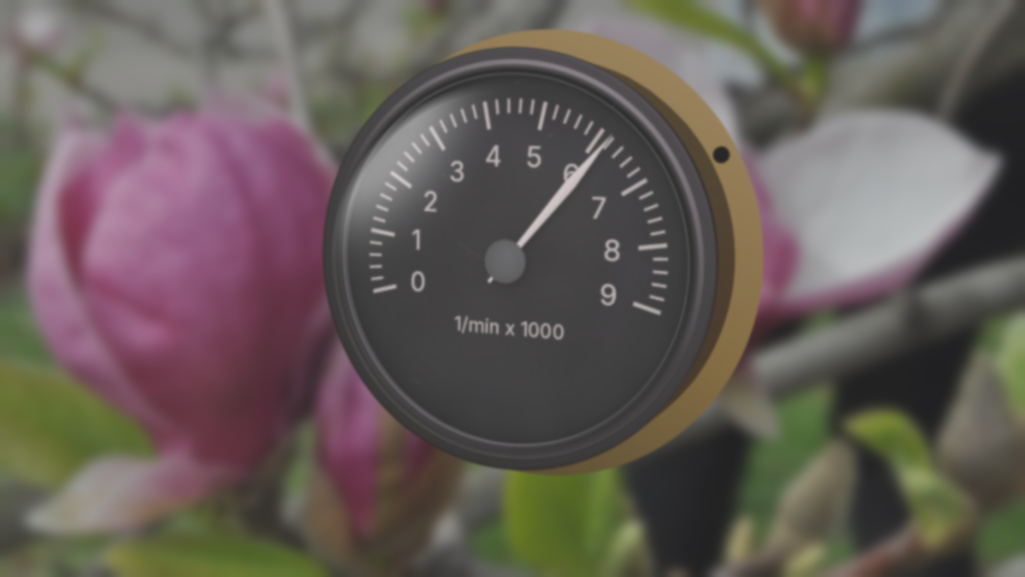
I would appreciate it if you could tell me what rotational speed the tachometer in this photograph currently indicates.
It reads 6200 rpm
